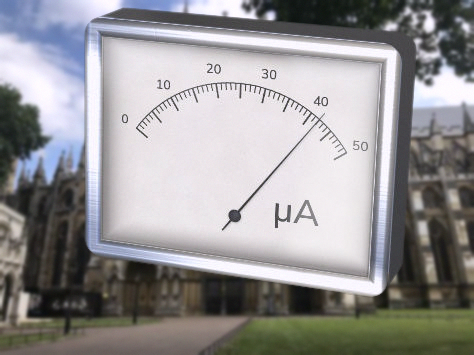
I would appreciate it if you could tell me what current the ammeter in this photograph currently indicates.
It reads 42 µA
